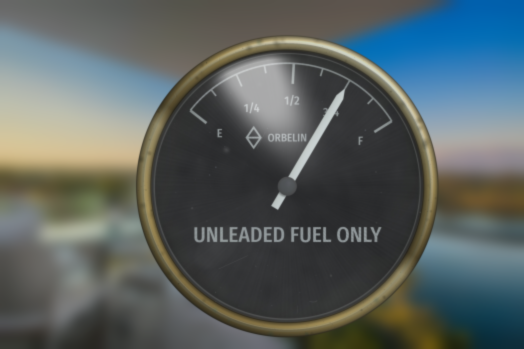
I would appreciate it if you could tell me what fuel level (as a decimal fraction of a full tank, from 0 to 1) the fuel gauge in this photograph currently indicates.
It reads 0.75
